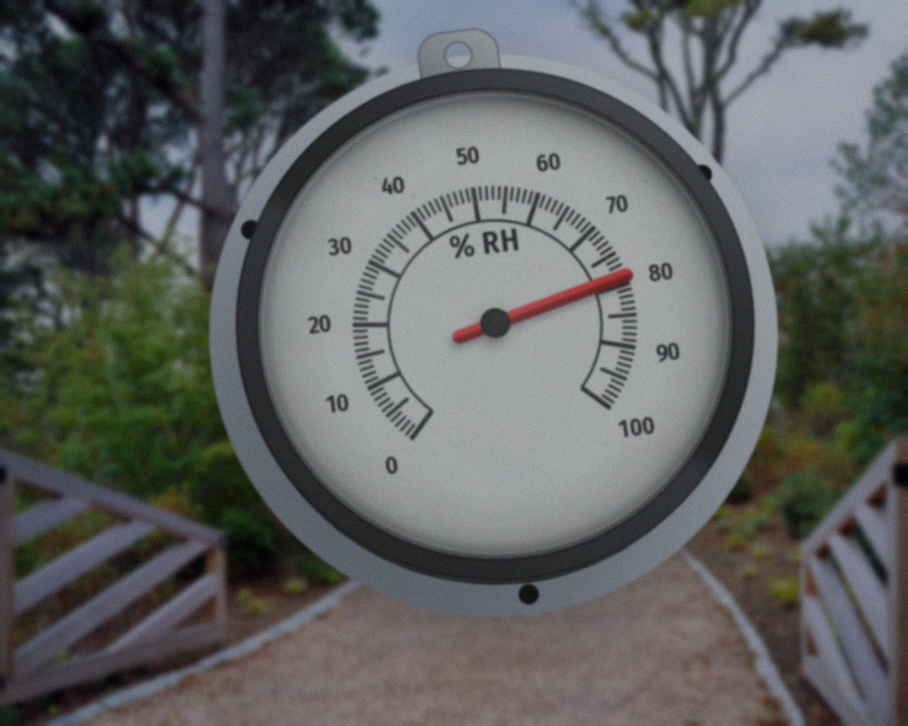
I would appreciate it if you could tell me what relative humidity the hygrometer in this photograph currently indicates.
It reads 79 %
